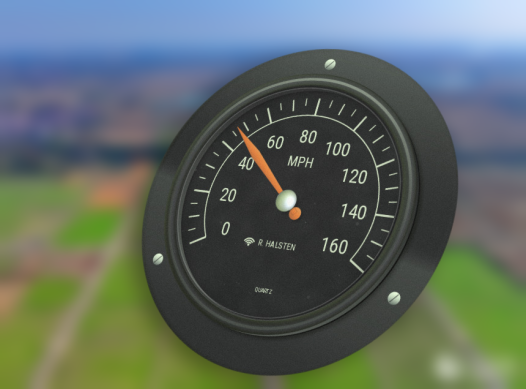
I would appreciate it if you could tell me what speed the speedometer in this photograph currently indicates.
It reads 47.5 mph
